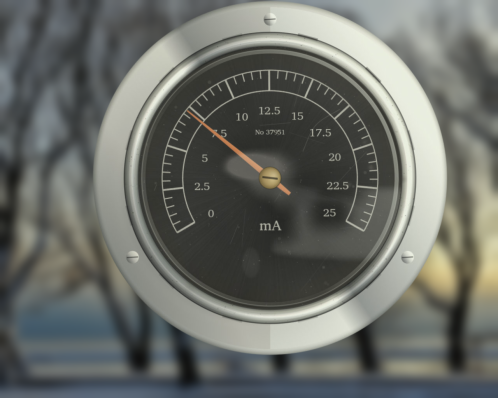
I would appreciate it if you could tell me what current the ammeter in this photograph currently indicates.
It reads 7.25 mA
